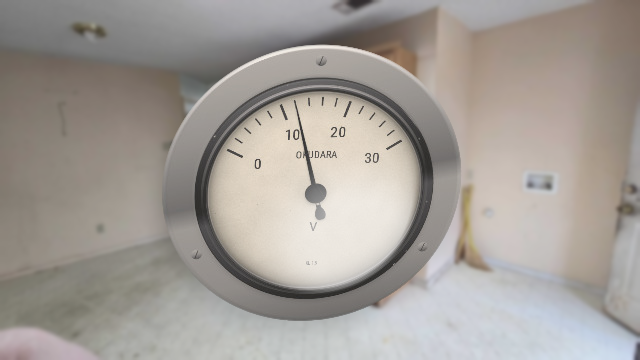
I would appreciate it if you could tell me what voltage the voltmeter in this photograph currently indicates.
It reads 12 V
